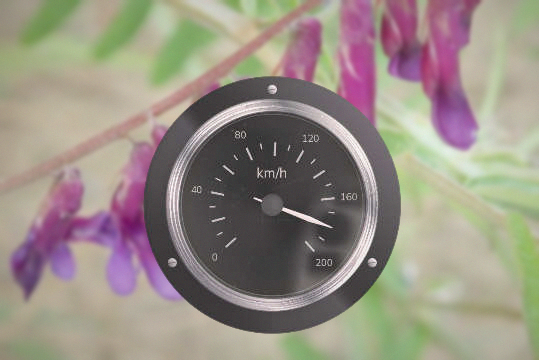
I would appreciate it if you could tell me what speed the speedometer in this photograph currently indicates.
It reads 180 km/h
